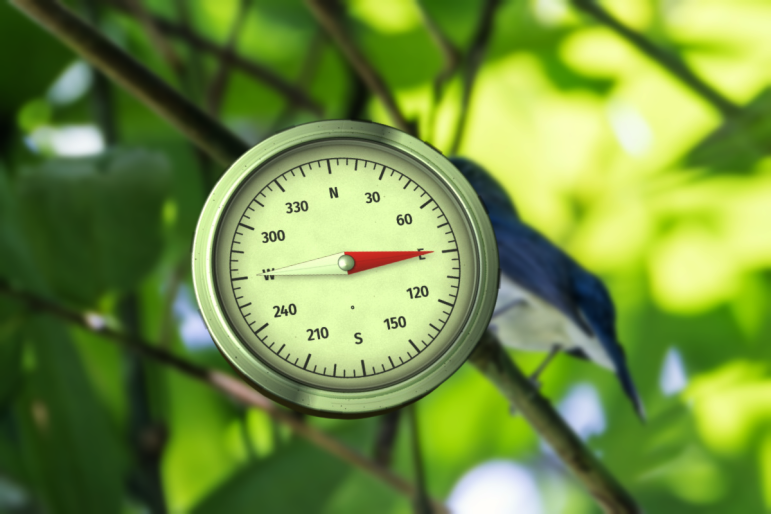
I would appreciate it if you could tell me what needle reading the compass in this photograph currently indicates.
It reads 90 °
